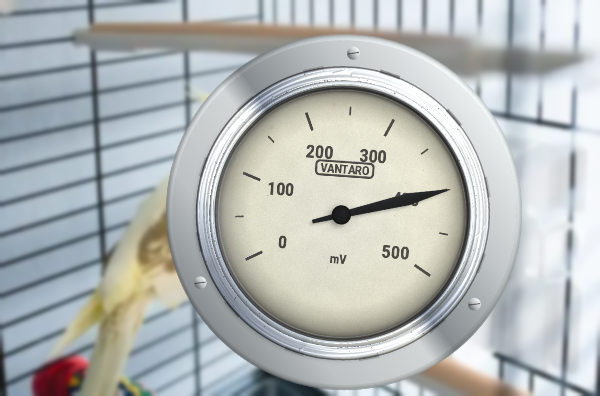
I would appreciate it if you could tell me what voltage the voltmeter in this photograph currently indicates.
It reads 400 mV
